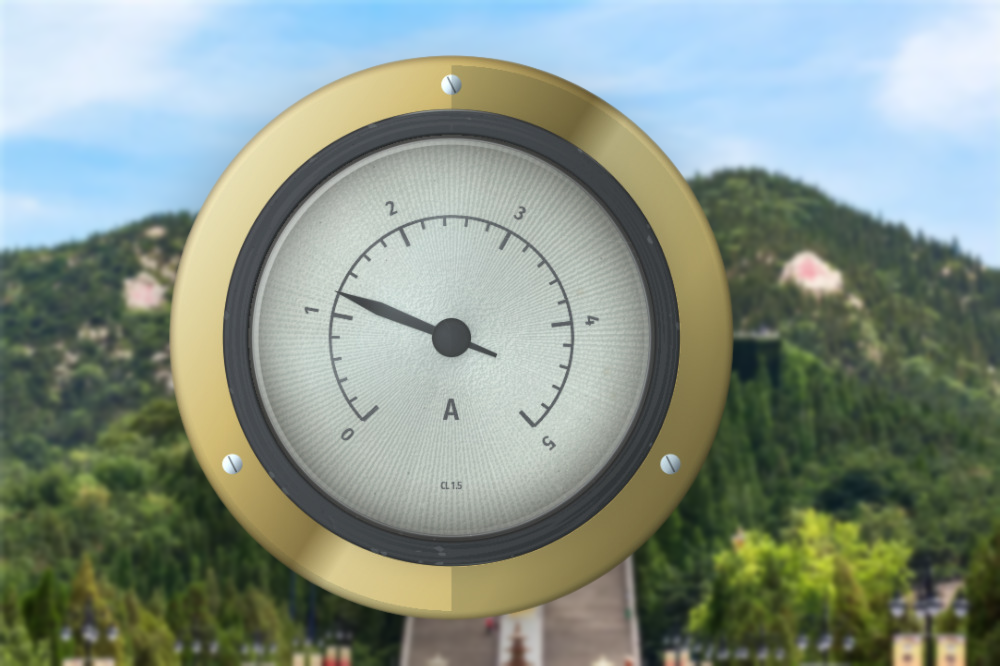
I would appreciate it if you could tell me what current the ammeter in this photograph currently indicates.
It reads 1.2 A
